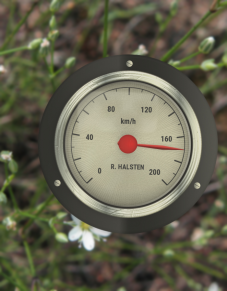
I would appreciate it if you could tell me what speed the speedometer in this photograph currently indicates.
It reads 170 km/h
